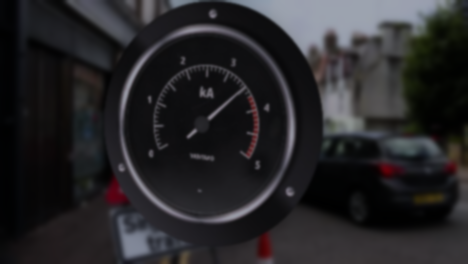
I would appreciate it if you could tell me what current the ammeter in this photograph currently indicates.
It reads 3.5 kA
